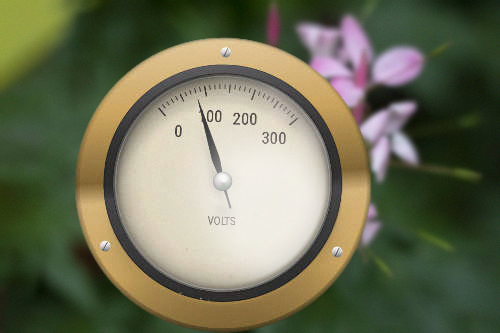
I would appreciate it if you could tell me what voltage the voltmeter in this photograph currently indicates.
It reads 80 V
